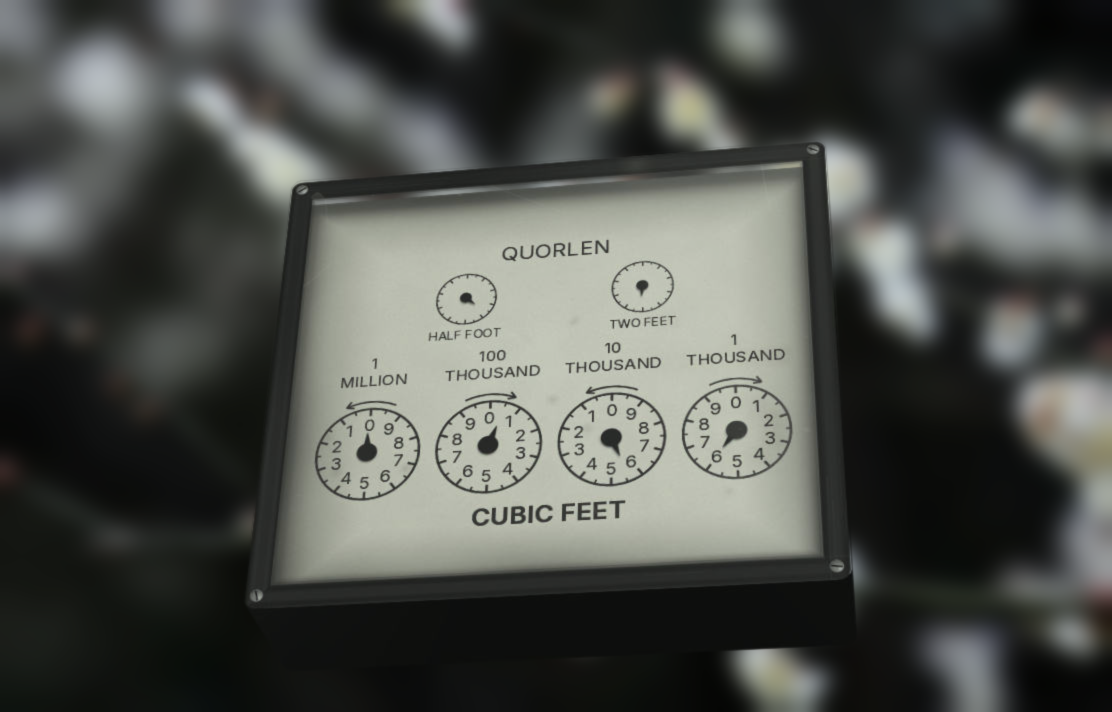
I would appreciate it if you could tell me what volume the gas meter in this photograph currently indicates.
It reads 5600 ft³
